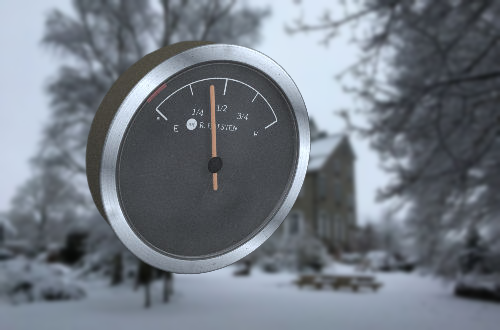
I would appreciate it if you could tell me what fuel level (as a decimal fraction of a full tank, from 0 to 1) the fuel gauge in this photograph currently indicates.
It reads 0.375
